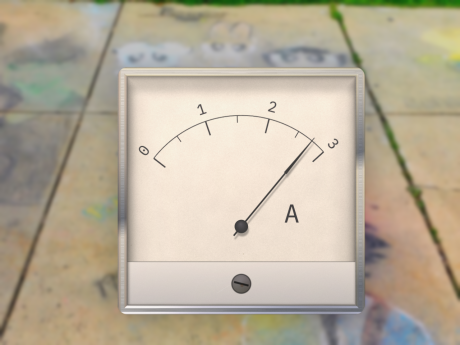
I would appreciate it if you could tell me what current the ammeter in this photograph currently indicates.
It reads 2.75 A
